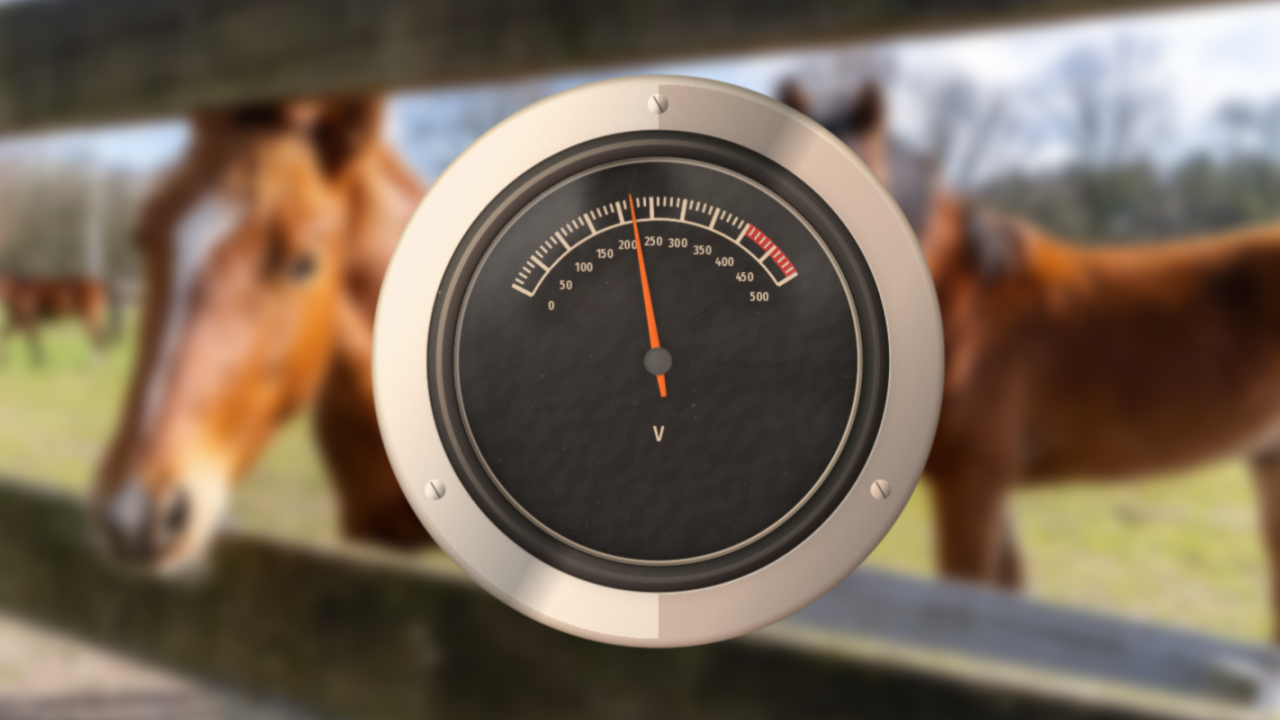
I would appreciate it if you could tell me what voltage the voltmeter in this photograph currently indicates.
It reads 220 V
